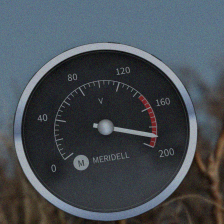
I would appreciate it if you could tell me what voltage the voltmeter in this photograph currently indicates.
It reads 190 V
